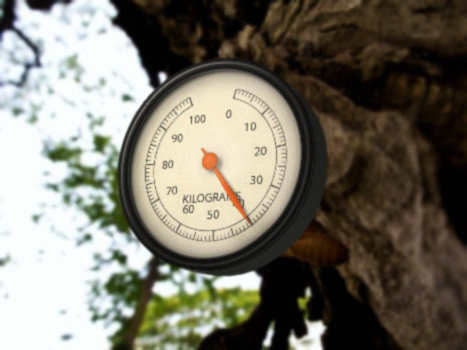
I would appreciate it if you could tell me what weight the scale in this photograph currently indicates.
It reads 40 kg
